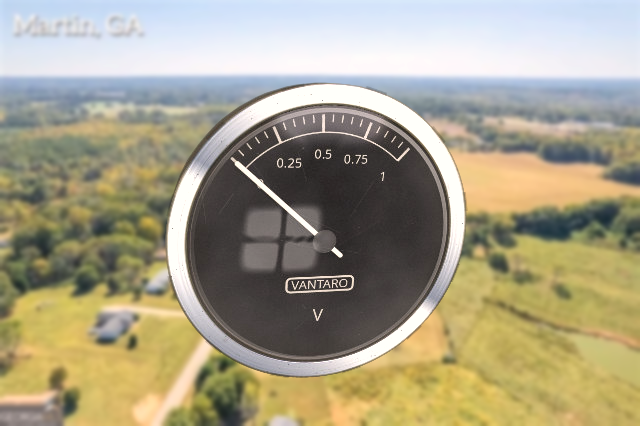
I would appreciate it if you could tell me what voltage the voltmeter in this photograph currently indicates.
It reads 0 V
